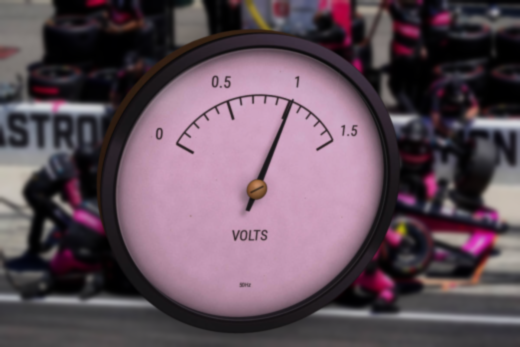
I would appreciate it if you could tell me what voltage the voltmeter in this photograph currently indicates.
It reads 1 V
